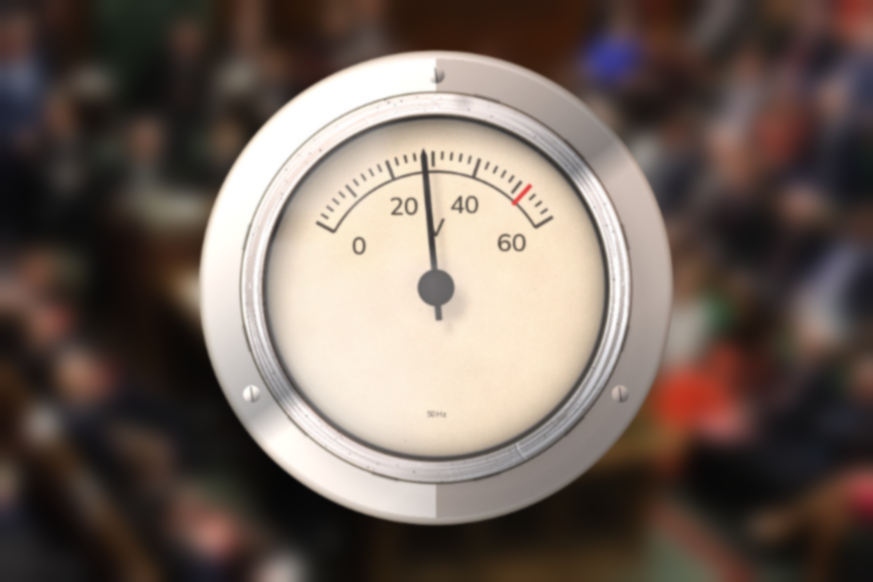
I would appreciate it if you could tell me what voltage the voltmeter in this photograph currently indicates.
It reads 28 V
